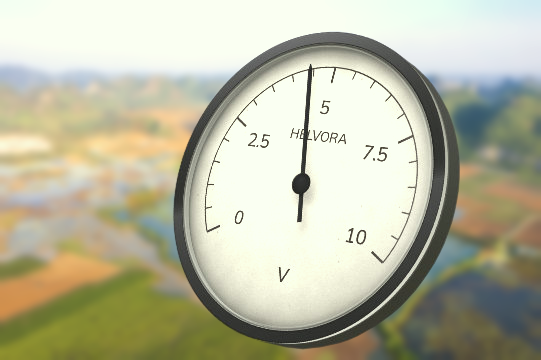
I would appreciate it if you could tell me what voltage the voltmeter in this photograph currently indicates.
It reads 4.5 V
